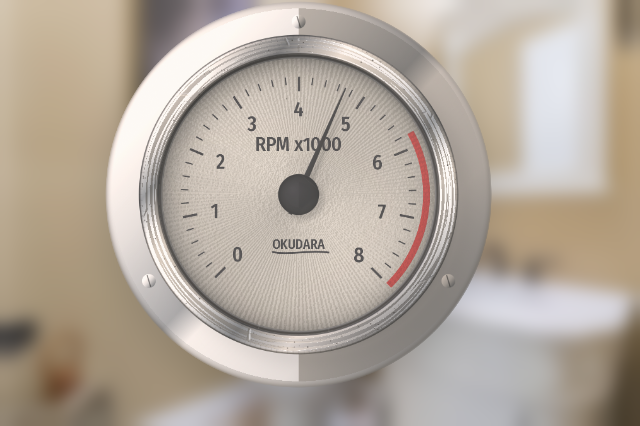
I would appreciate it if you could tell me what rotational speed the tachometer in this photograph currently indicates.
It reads 4700 rpm
